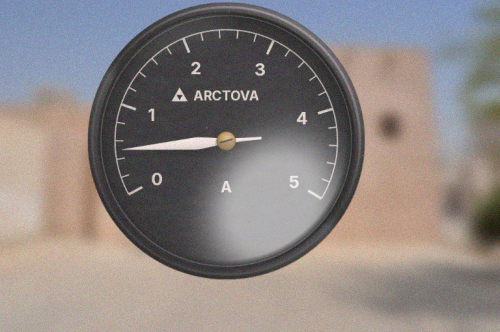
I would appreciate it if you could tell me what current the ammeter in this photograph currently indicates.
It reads 0.5 A
